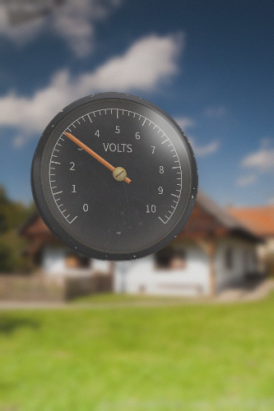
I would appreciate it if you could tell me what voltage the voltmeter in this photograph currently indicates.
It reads 3 V
